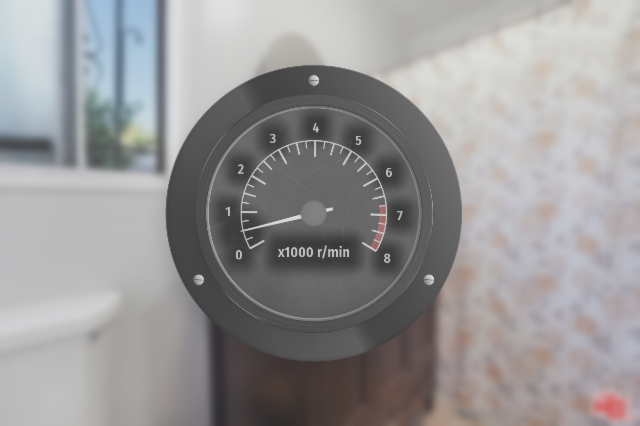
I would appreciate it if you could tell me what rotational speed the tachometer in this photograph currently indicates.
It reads 500 rpm
